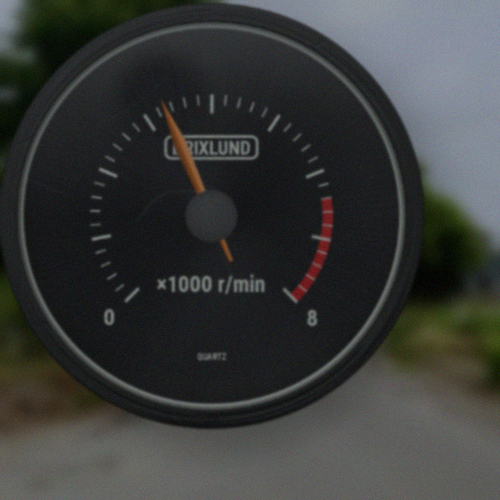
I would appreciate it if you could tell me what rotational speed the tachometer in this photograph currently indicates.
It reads 3300 rpm
